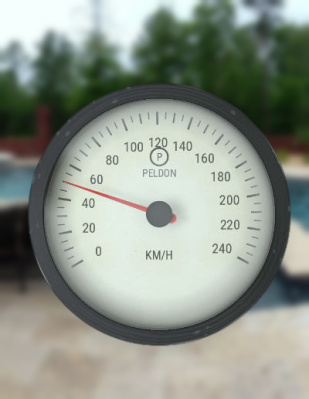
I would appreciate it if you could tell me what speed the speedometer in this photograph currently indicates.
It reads 50 km/h
